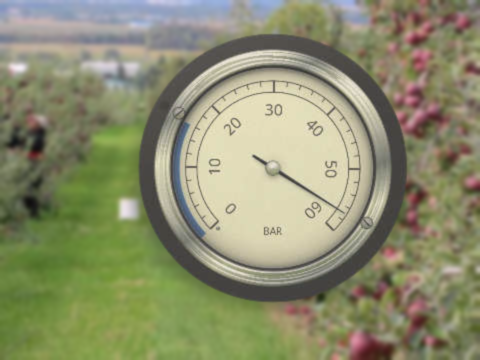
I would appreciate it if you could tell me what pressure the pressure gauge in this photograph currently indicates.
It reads 57 bar
